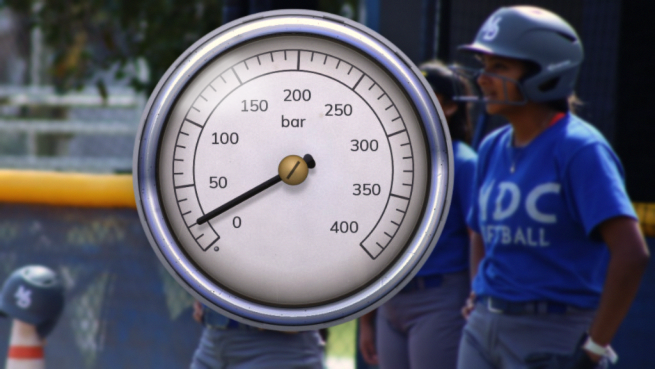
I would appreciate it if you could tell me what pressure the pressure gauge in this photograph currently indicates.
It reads 20 bar
